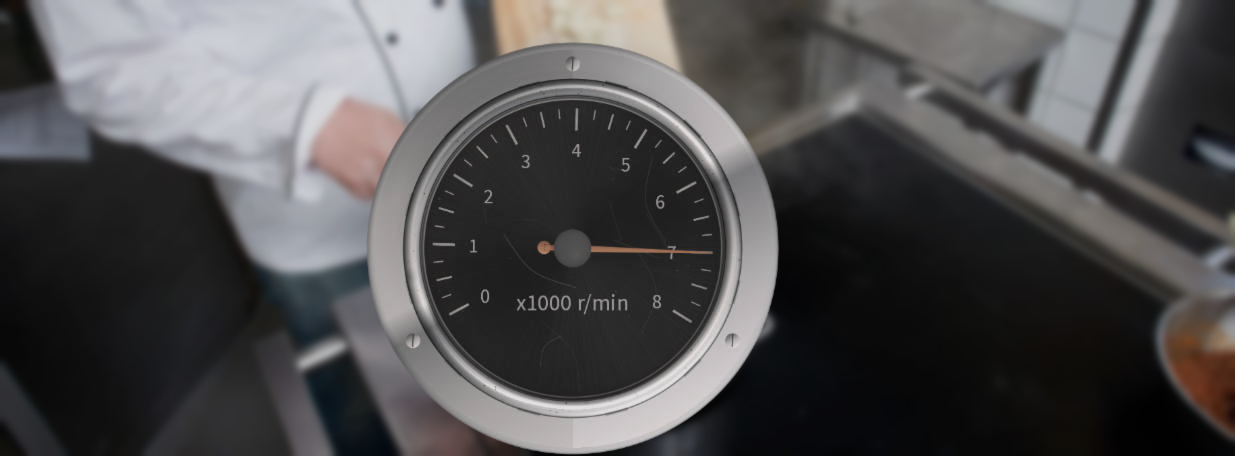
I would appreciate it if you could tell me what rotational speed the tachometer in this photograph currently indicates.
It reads 7000 rpm
